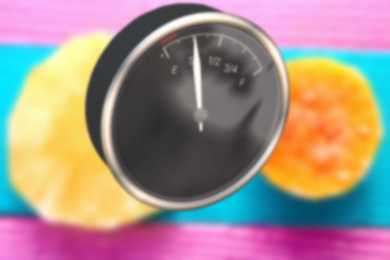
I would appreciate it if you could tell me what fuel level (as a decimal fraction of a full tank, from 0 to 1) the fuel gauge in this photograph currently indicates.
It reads 0.25
